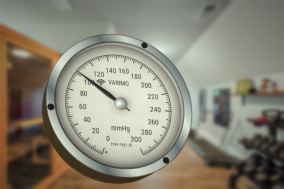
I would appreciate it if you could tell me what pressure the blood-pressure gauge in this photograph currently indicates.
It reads 100 mmHg
